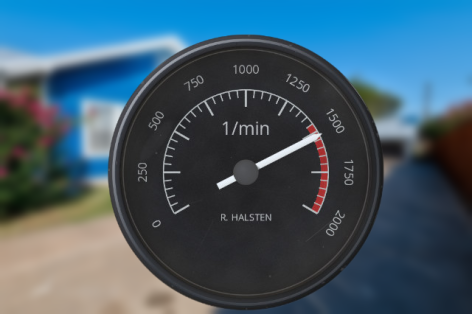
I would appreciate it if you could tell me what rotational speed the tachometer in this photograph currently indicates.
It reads 1525 rpm
